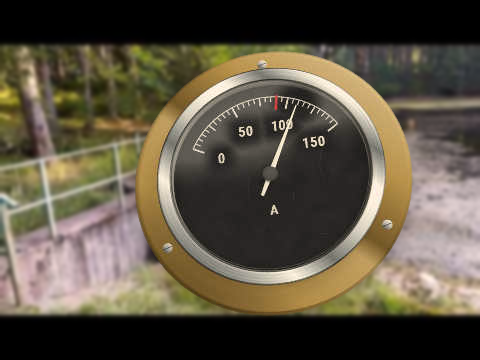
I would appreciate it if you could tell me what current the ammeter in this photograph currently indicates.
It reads 110 A
